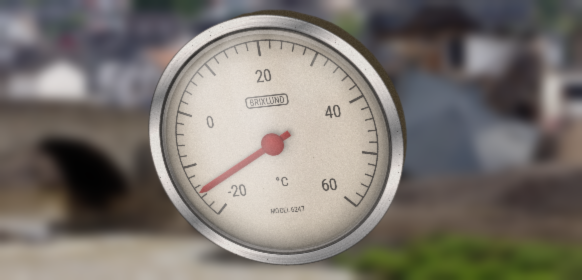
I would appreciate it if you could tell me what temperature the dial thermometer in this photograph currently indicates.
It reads -15 °C
